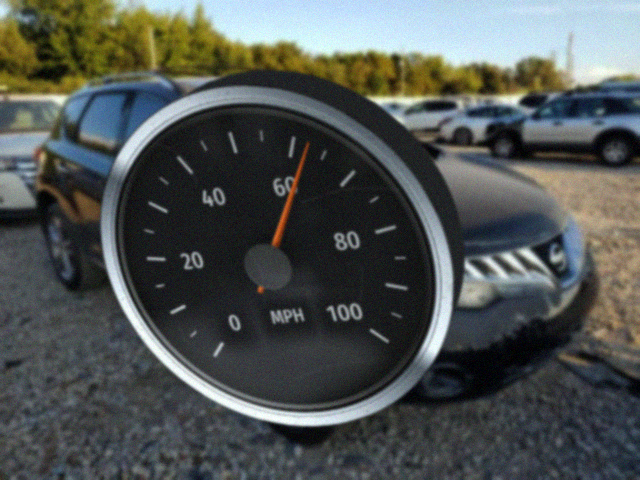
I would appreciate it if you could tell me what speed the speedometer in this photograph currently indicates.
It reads 62.5 mph
